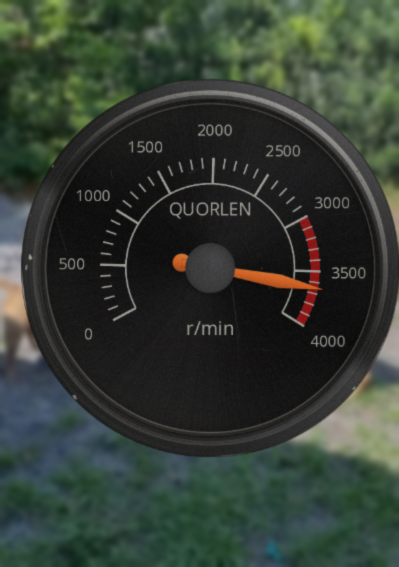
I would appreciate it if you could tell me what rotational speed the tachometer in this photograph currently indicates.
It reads 3650 rpm
